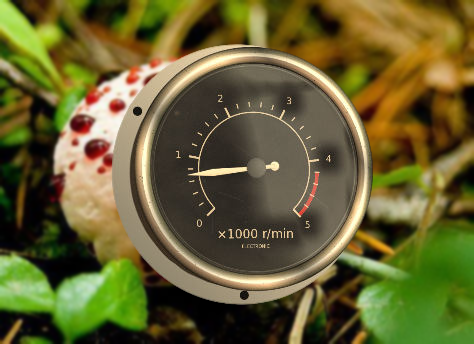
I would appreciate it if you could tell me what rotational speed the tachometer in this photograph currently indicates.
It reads 700 rpm
